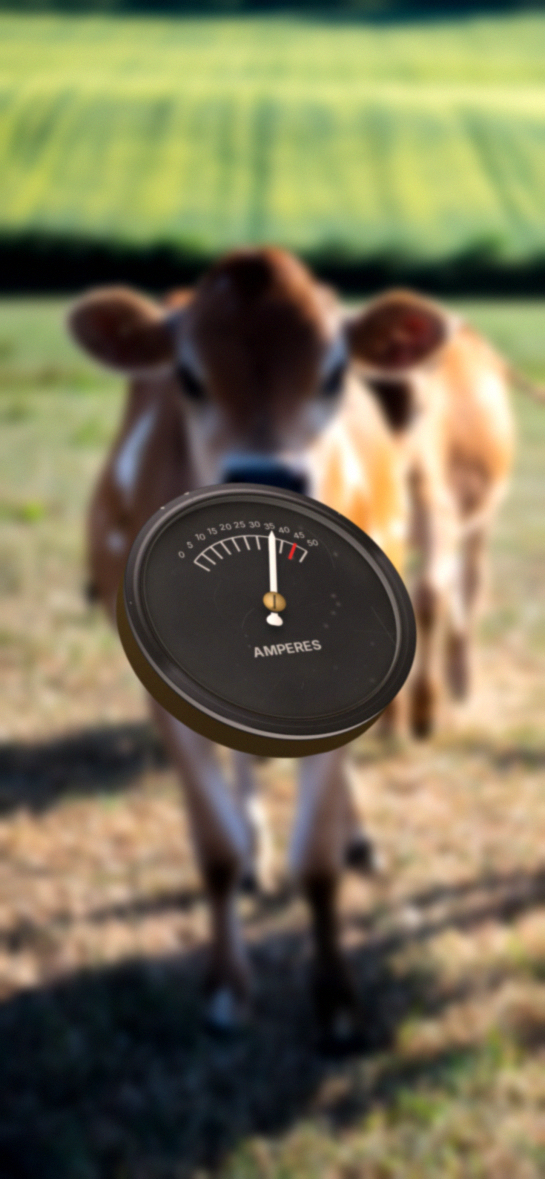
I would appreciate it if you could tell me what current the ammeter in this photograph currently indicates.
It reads 35 A
